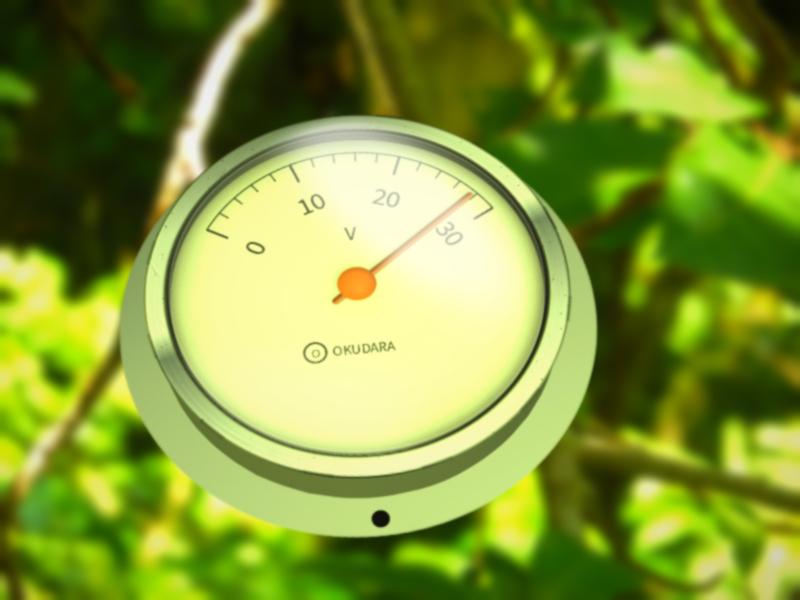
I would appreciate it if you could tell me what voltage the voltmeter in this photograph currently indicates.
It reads 28 V
